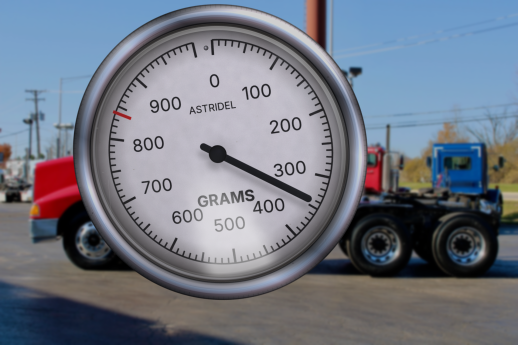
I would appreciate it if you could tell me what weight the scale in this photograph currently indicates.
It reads 340 g
